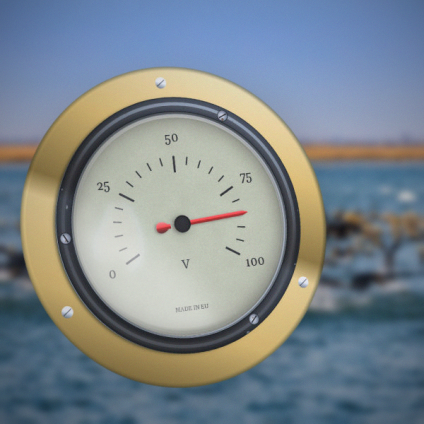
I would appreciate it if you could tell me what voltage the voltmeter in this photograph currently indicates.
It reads 85 V
